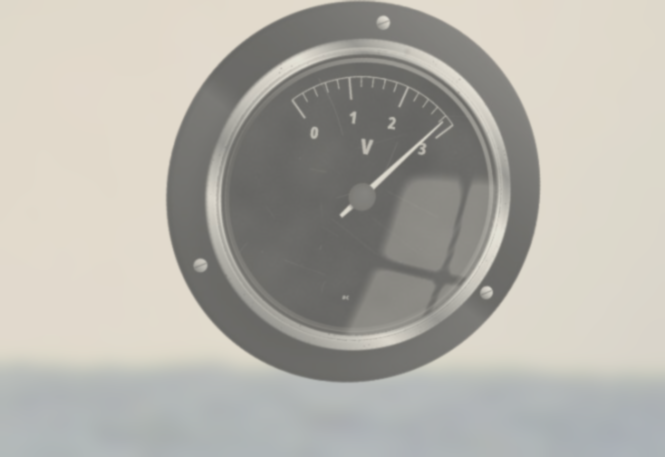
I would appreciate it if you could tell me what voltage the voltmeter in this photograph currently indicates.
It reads 2.8 V
